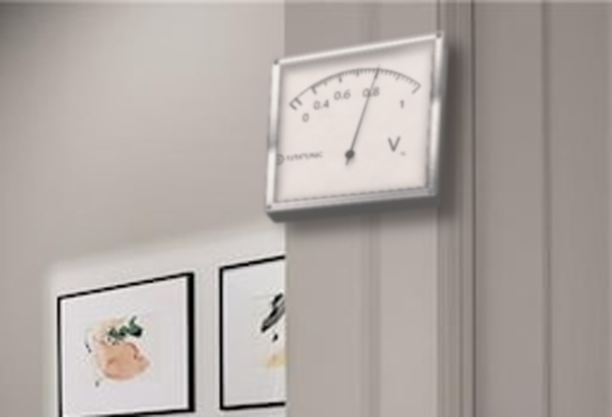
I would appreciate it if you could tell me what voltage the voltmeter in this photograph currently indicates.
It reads 0.8 V
